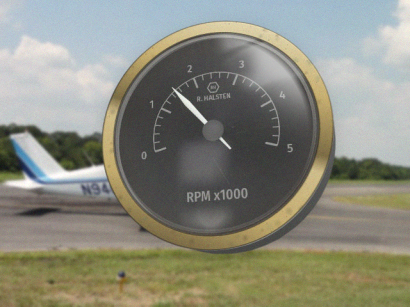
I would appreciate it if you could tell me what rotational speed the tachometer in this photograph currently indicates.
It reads 1500 rpm
